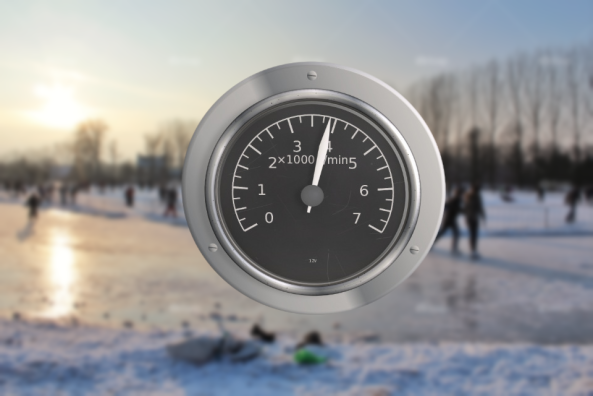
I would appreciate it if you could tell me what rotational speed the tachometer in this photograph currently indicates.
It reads 3875 rpm
